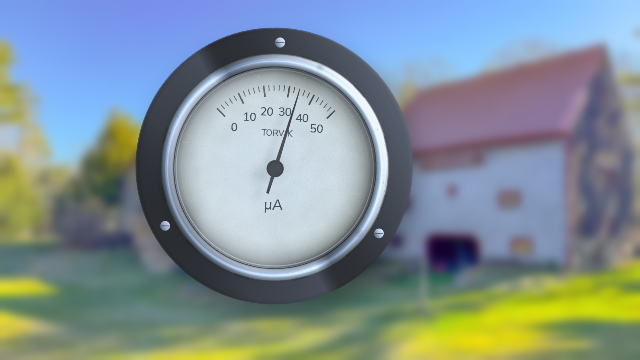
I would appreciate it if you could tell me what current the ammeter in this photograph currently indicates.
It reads 34 µA
